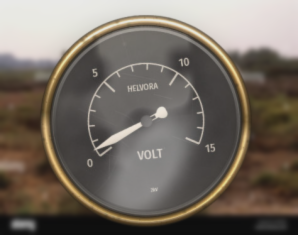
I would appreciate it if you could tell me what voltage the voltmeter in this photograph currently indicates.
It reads 0.5 V
